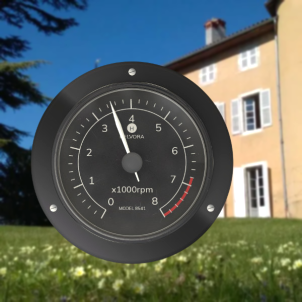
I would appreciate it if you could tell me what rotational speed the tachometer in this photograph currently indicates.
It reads 3500 rpm
